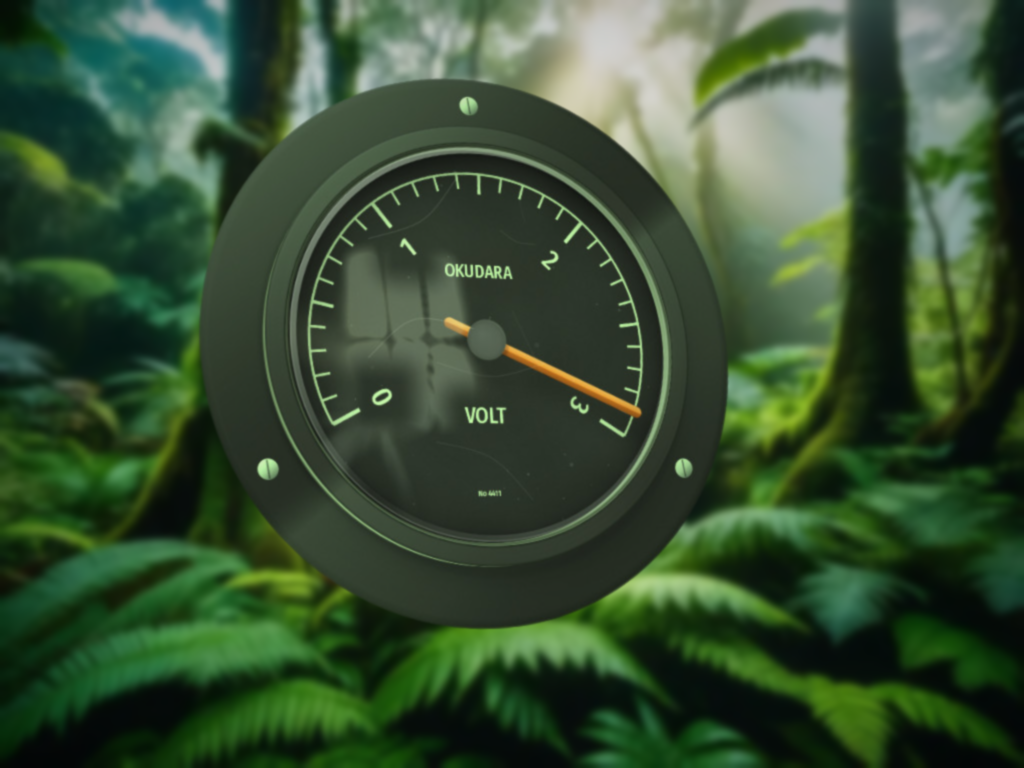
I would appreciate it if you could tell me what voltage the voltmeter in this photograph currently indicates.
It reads 2.9 V
